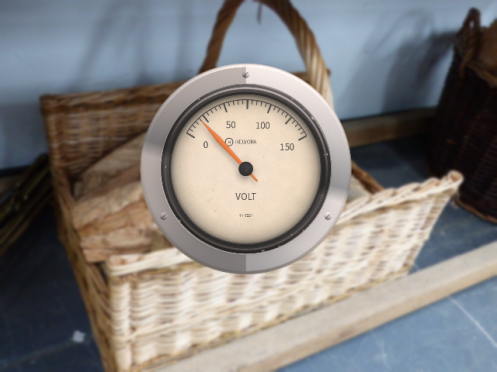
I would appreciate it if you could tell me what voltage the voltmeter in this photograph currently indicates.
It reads 20 V
